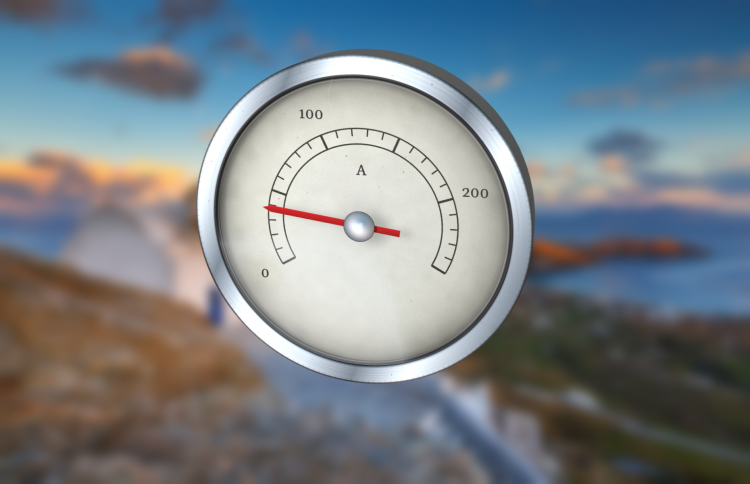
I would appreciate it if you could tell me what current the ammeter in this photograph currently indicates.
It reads 40 A
